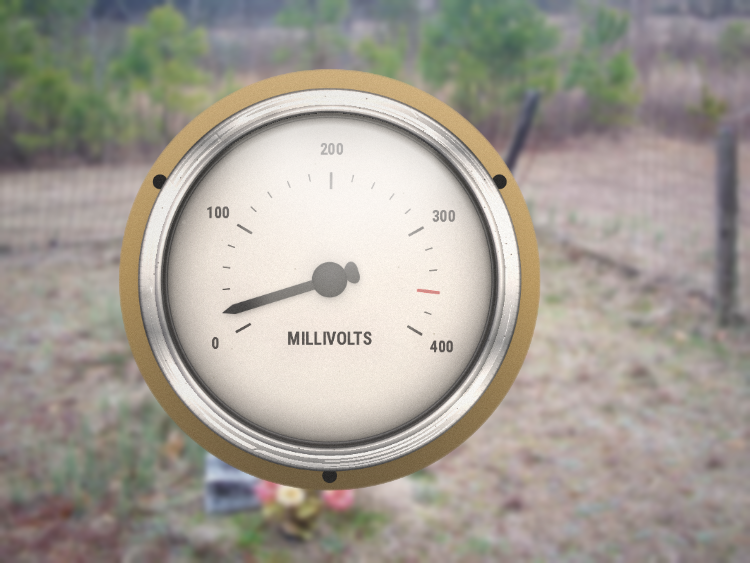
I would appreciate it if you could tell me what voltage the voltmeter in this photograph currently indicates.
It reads 20 mV
